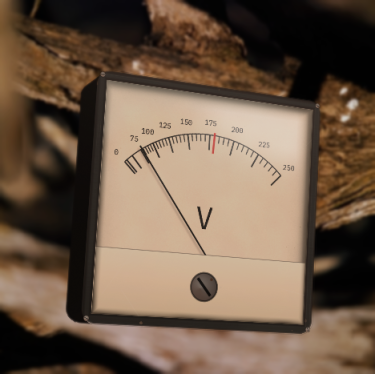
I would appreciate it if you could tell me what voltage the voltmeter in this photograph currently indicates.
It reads 75 V
